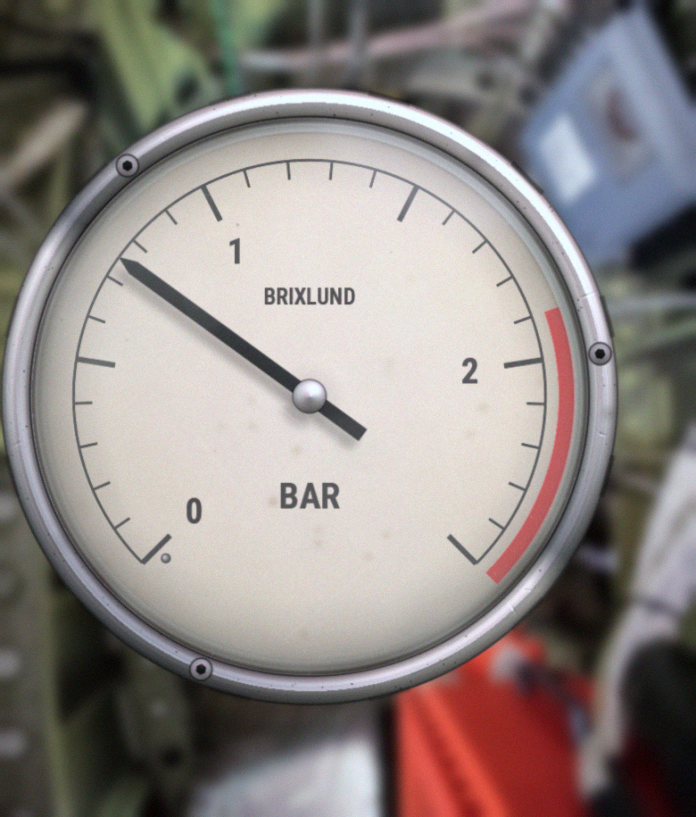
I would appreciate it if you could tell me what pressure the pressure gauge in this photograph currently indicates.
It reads 0.75 bar
